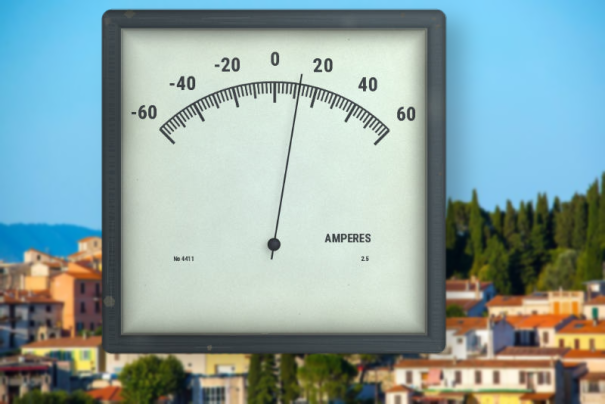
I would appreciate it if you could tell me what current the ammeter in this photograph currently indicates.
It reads 12 A
